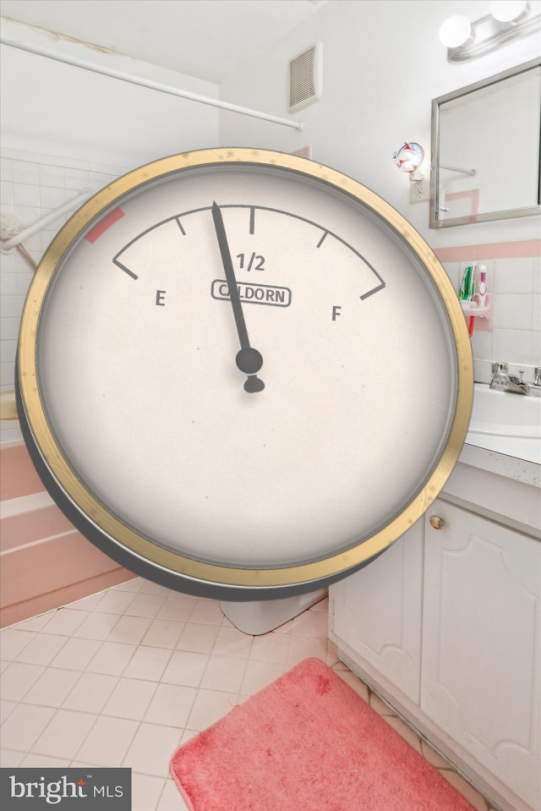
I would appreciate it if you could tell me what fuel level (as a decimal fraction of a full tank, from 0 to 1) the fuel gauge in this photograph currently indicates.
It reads 0.375
